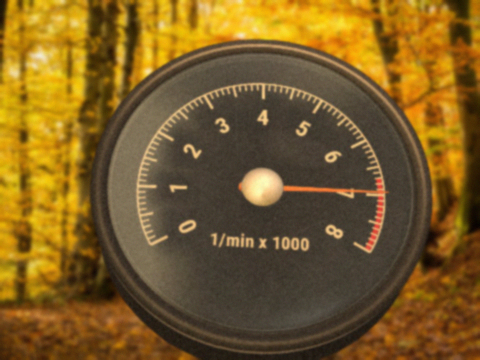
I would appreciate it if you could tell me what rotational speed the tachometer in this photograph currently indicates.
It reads 7000 rpm
